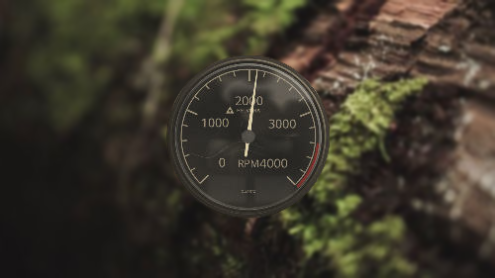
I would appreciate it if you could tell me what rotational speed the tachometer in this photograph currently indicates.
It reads 2100 rpm
